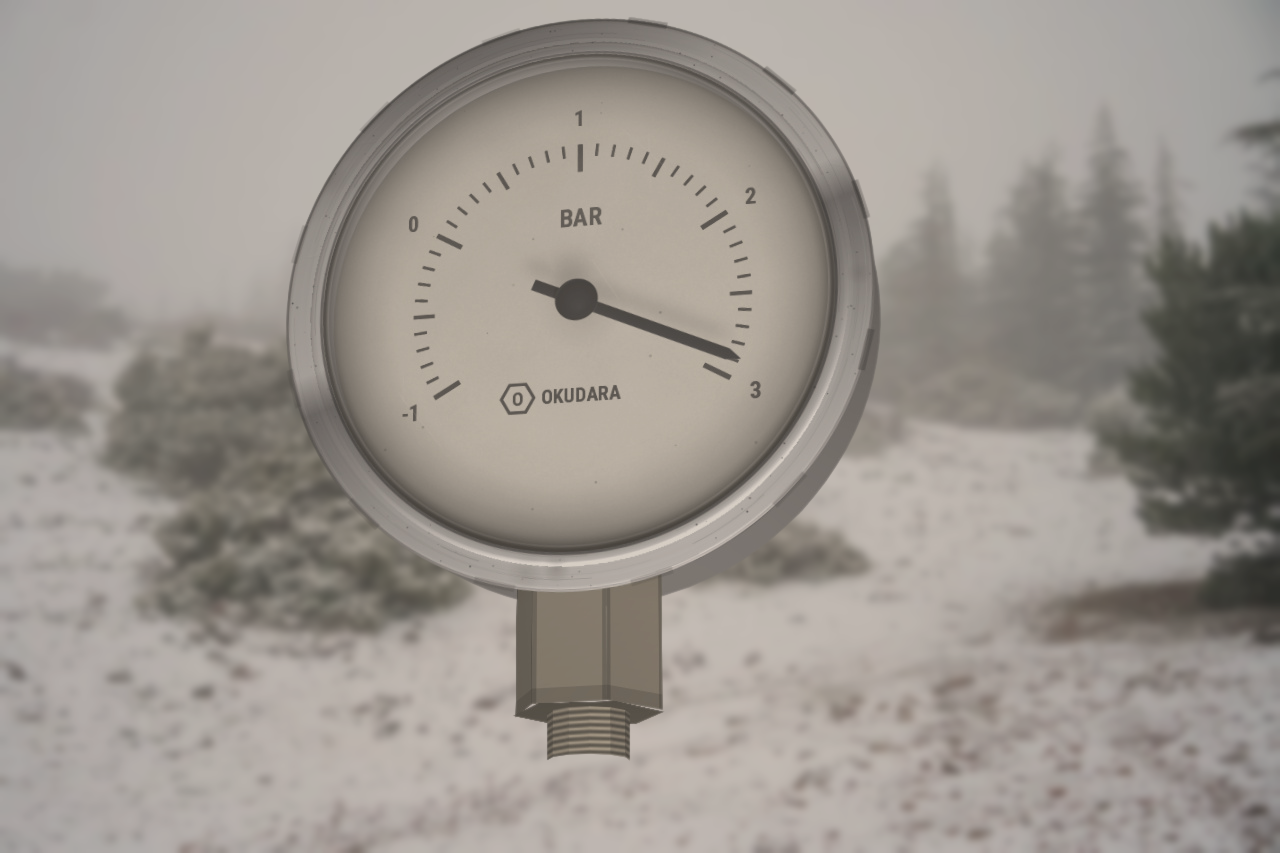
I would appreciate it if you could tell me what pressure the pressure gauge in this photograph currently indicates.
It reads 2.9 bar
